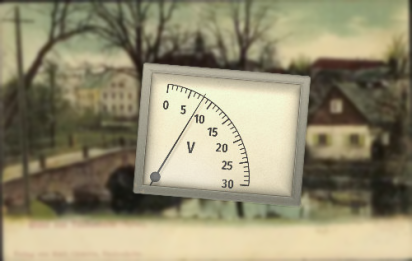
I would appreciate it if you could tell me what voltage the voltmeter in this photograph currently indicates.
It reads 8 V
